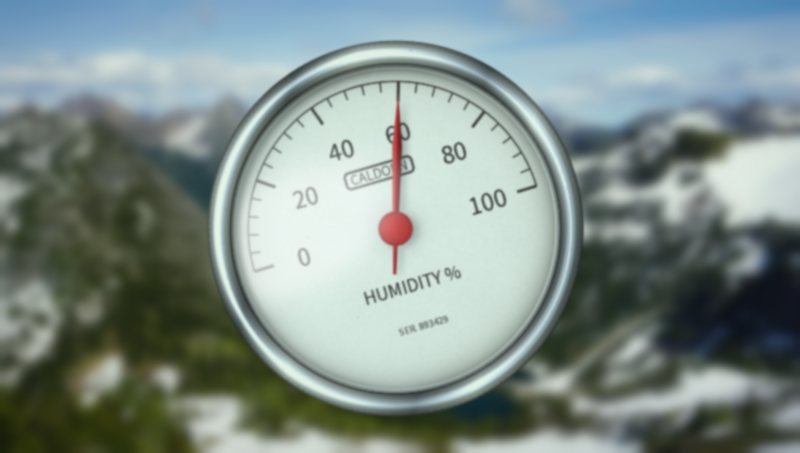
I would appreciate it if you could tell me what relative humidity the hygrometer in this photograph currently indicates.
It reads 60 %
